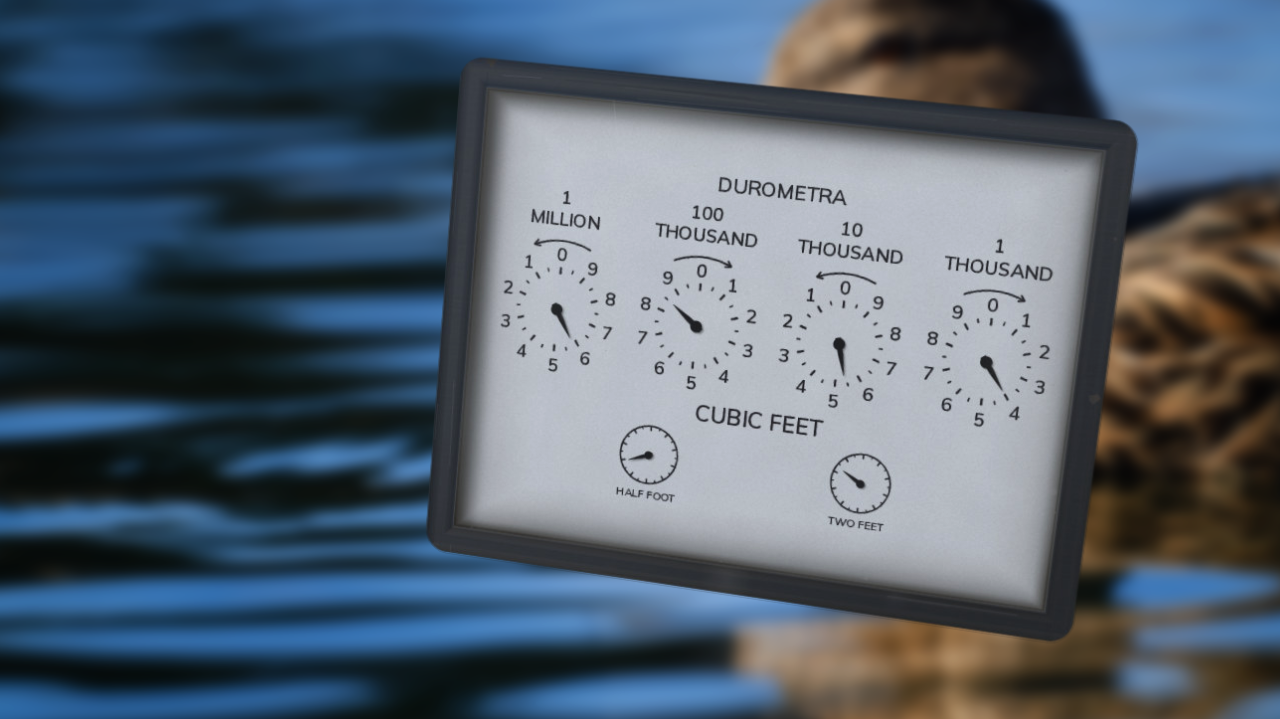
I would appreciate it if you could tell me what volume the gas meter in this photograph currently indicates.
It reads 585400 ft³
